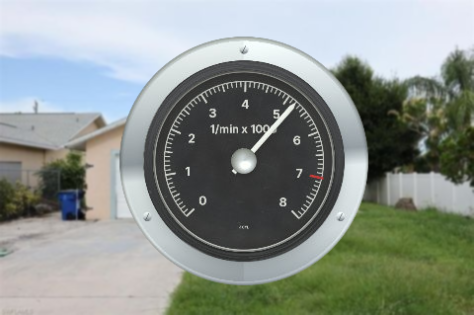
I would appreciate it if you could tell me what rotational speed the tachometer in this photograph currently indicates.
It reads 5200 rpm
